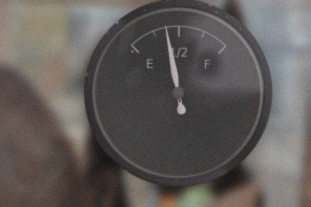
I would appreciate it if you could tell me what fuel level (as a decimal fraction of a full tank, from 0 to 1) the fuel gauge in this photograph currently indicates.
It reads 0.375
